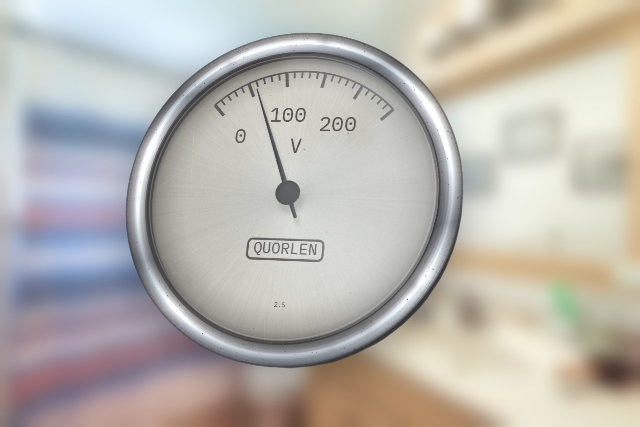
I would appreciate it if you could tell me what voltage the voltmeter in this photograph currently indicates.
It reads 60 V
